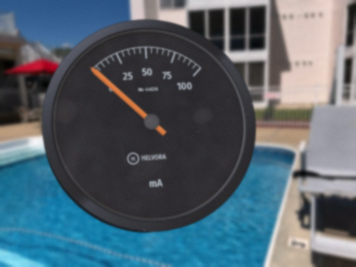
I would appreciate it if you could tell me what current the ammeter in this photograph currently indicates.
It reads 0 mA
